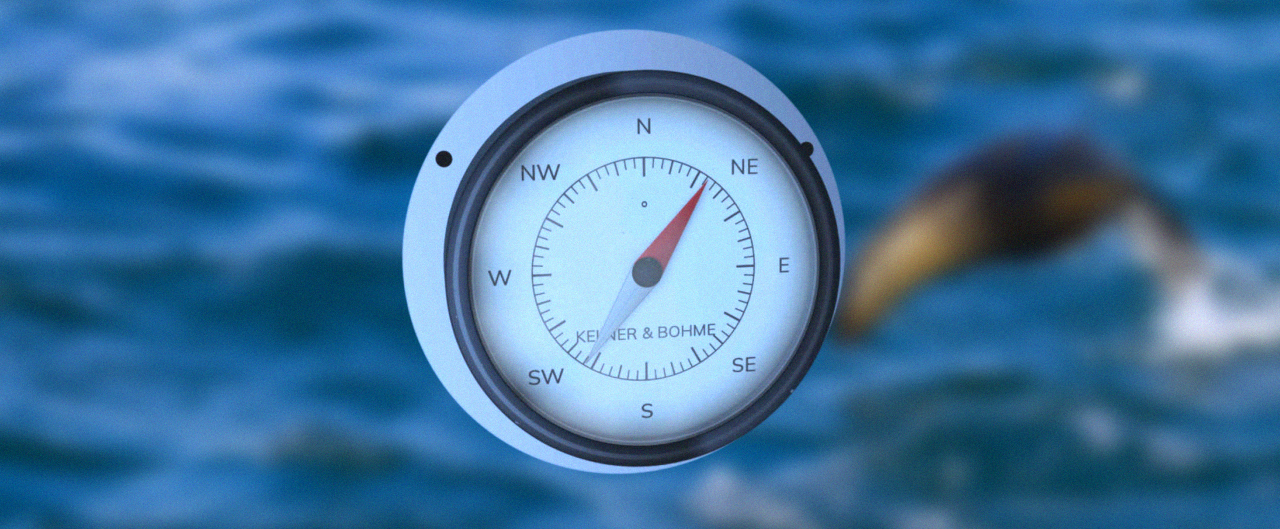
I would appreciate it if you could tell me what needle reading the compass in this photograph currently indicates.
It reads 35 °
